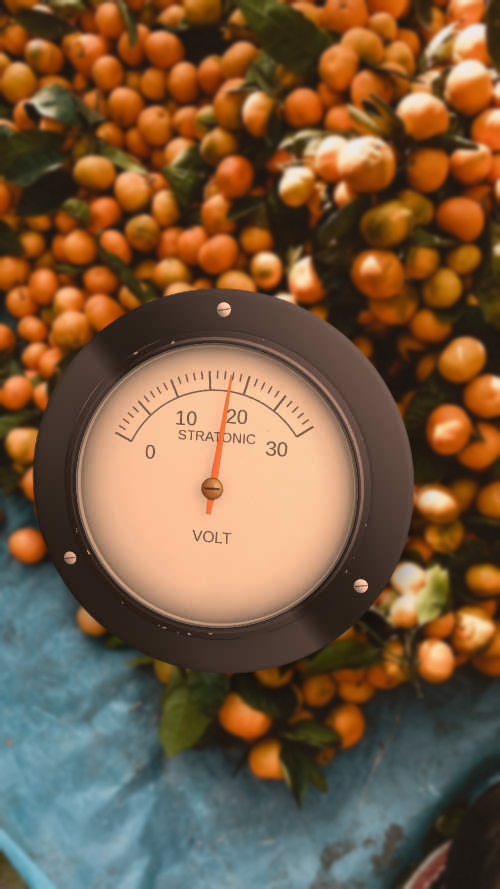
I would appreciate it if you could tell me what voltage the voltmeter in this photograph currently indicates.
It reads 18 V
